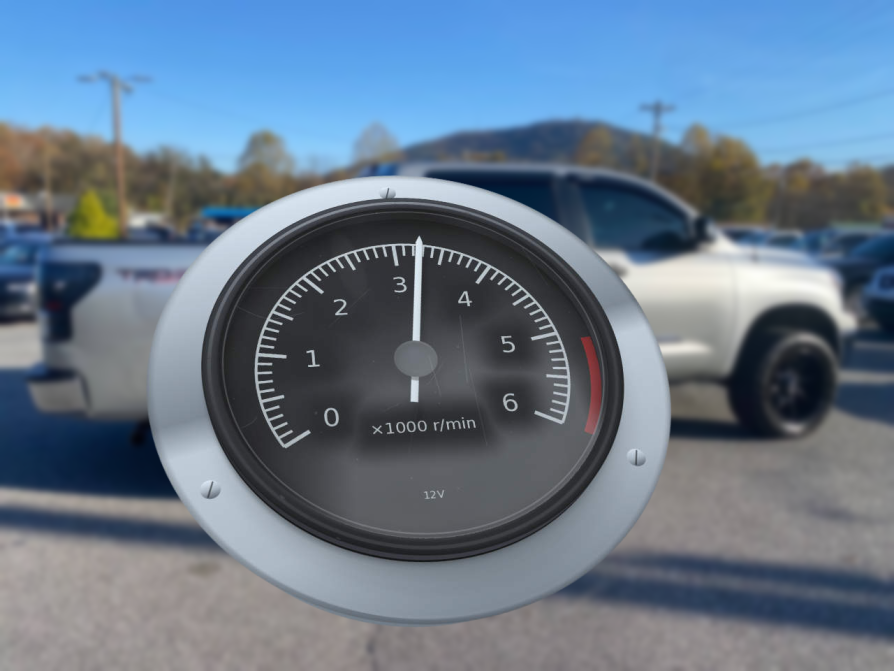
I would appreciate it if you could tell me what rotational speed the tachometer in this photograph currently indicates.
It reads 3250 rpm
